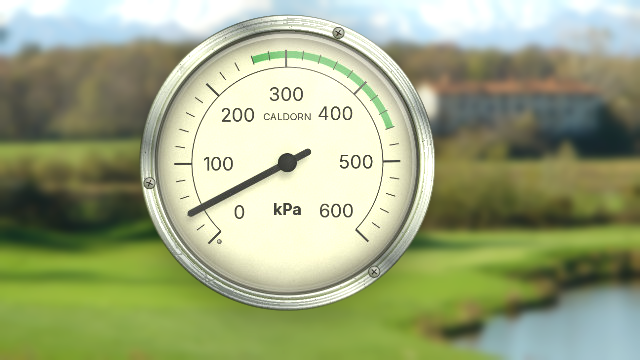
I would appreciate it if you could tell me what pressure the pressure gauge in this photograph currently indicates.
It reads 40 kPa
